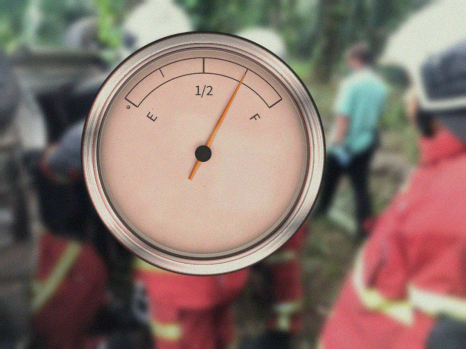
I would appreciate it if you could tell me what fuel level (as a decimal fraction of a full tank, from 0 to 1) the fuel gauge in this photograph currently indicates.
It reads 0.75
